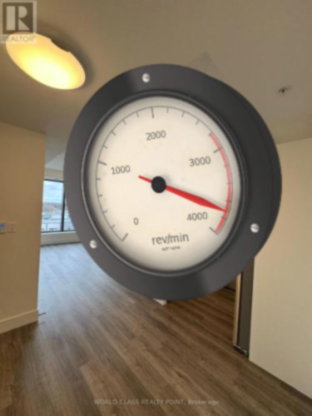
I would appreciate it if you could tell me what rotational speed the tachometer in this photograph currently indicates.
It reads 3700 rpm
